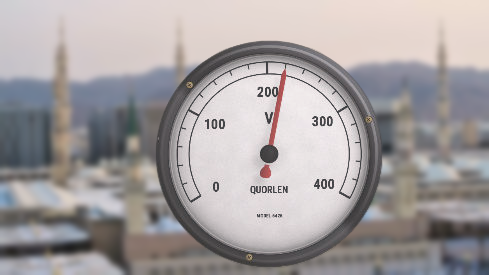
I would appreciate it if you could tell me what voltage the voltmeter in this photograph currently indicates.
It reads 220 V
